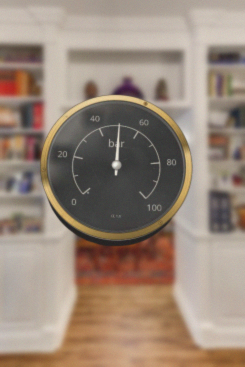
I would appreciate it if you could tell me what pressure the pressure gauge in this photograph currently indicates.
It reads 50 bar
